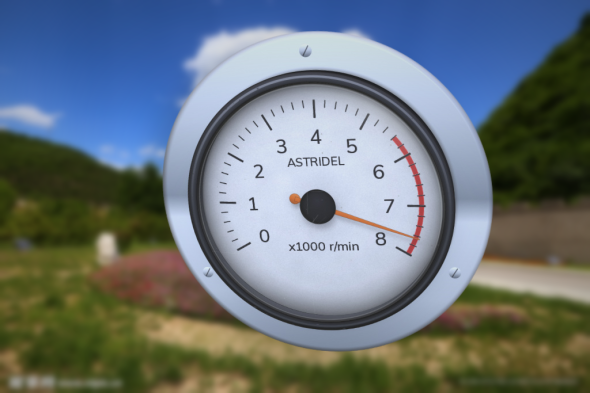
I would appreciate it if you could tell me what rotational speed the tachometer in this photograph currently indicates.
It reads 7600 rpm
